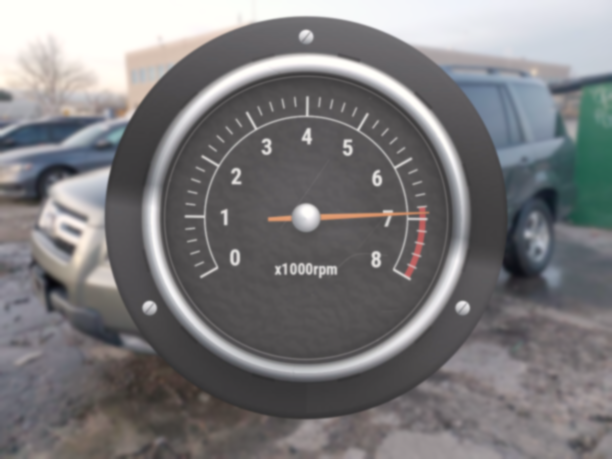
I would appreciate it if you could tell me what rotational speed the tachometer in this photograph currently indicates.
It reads 6900 rpm
